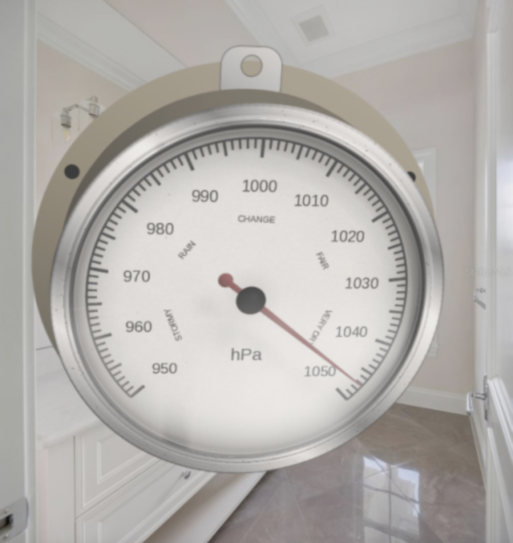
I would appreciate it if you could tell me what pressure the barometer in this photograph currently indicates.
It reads 1047 hPa
